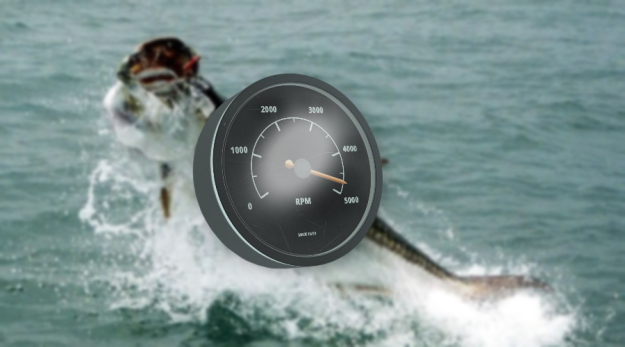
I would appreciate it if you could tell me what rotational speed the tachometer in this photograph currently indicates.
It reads 4750 rpm
